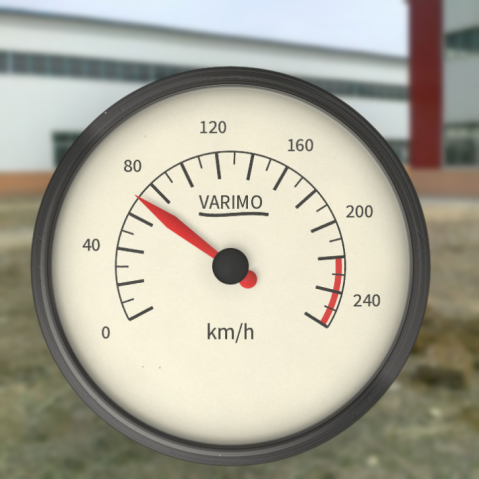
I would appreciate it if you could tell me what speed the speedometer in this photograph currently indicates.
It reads 70 km/h
